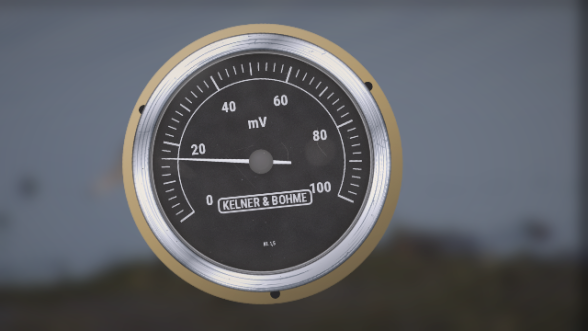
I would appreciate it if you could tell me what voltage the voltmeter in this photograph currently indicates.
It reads 16 mV
